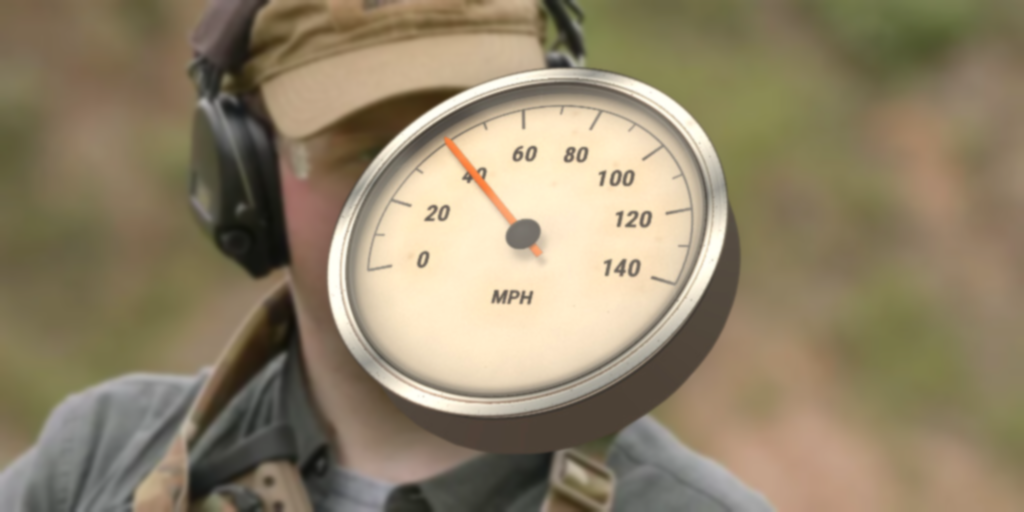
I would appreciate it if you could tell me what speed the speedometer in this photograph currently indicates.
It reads 40 mph
